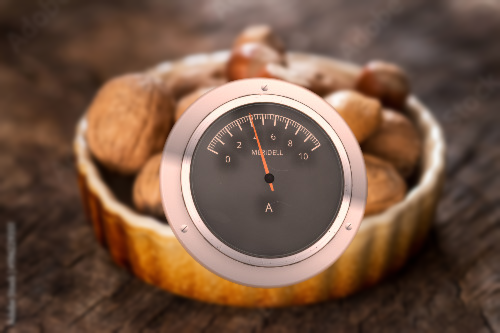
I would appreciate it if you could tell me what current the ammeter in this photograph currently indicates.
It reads 4 A
